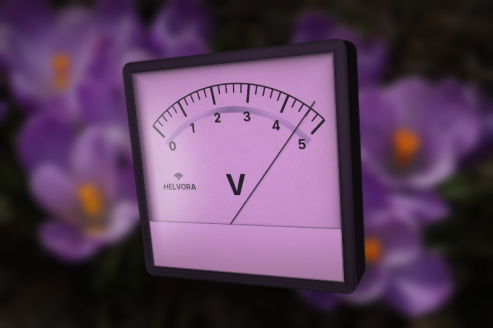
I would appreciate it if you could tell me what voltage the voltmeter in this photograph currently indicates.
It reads 4.6 V
